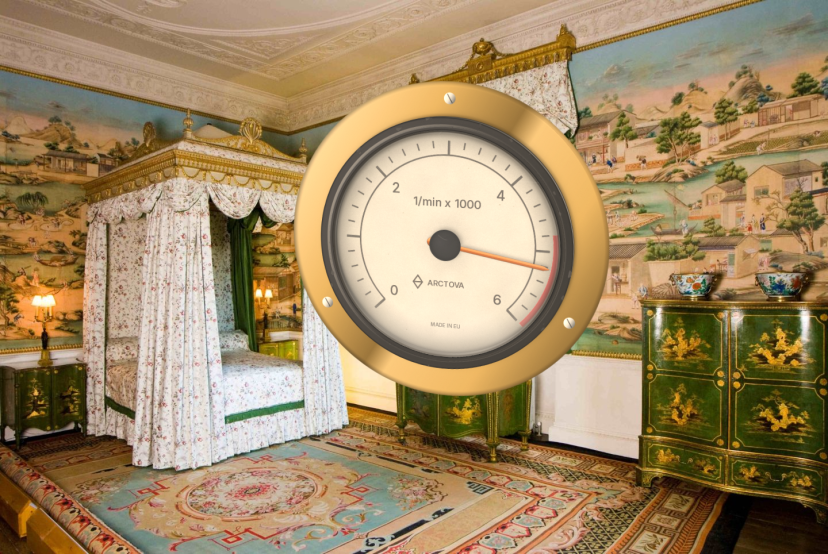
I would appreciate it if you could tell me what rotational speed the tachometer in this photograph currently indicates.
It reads 5200 rpm
